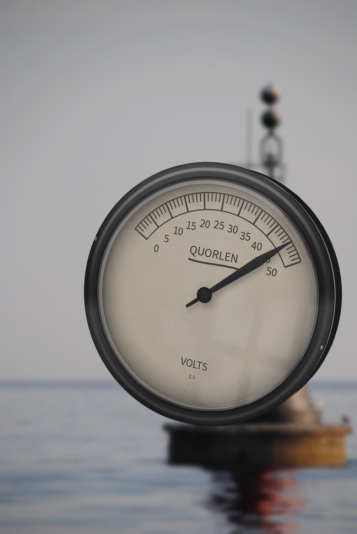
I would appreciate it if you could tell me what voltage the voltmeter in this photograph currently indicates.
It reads 45 V
